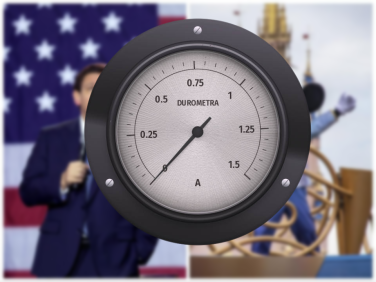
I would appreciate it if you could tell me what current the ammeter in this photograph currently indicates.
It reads 0 A
